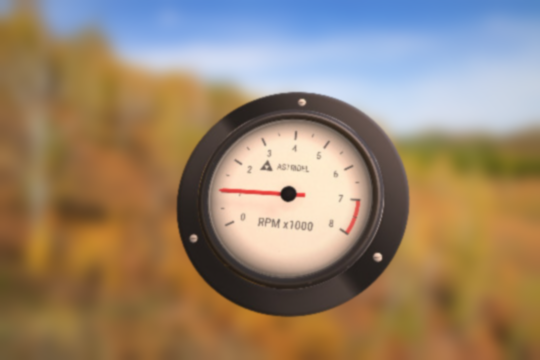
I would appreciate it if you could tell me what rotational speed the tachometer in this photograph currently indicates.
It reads 1000 rpm
